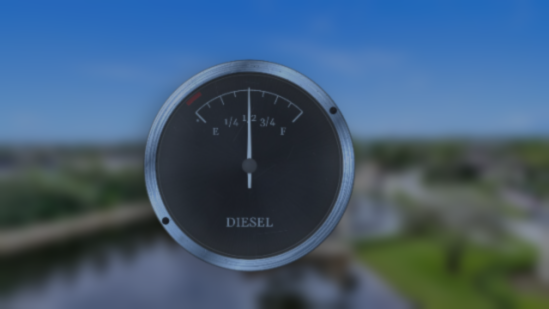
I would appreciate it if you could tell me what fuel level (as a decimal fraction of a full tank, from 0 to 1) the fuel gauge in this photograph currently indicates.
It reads 0.5
